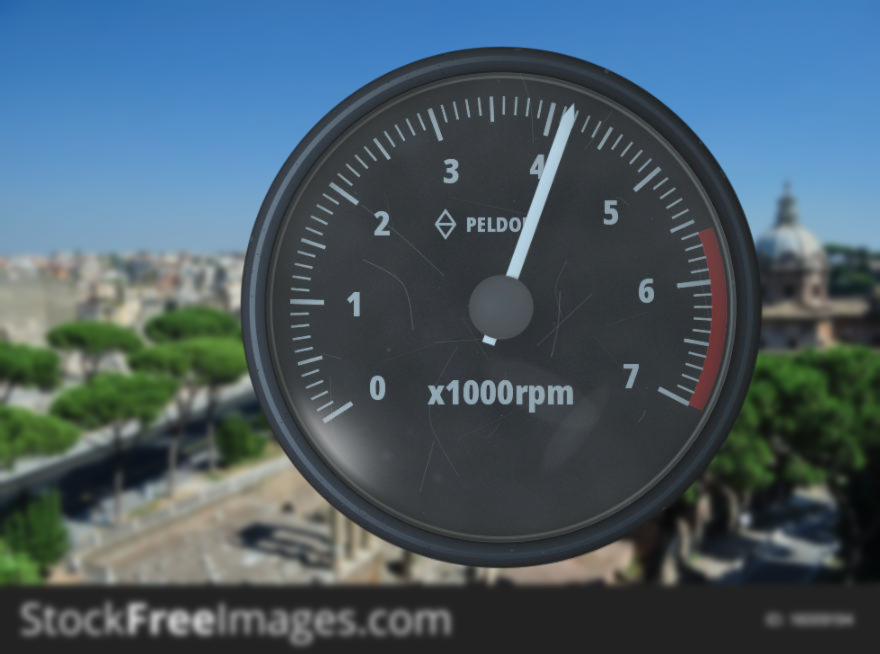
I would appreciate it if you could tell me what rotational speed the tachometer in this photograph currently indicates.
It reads 4150 rpm
